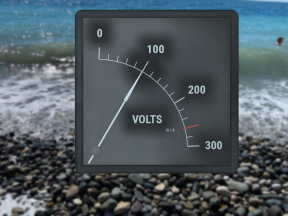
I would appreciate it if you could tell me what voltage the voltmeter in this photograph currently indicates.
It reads 100 V
